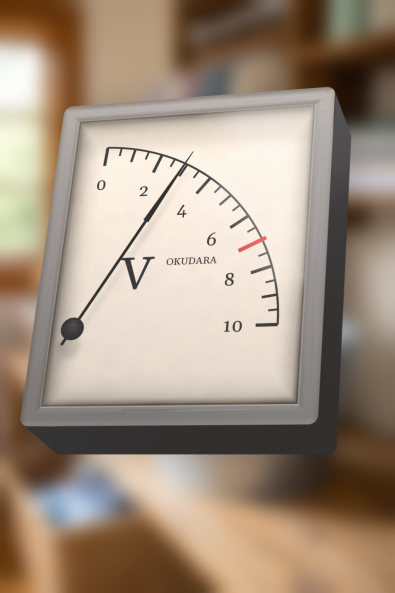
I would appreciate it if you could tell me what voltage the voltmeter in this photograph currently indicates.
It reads 3 V
